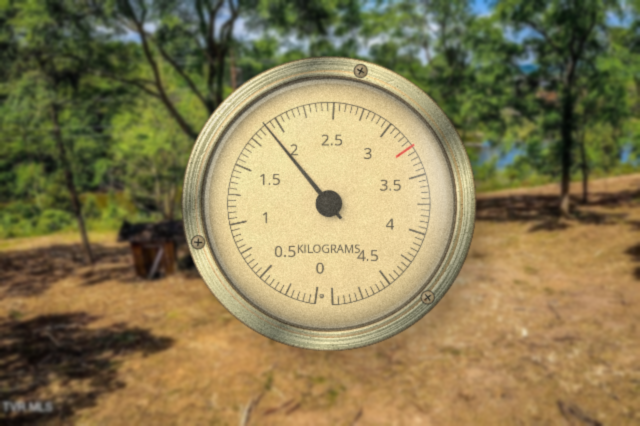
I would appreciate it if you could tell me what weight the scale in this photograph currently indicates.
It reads 1.9 kg
